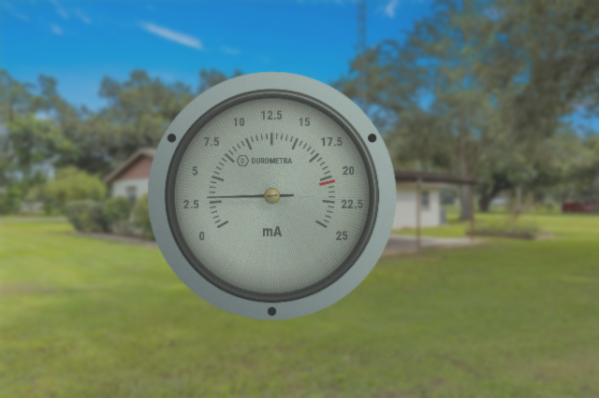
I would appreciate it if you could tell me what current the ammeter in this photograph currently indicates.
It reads 3 mA
